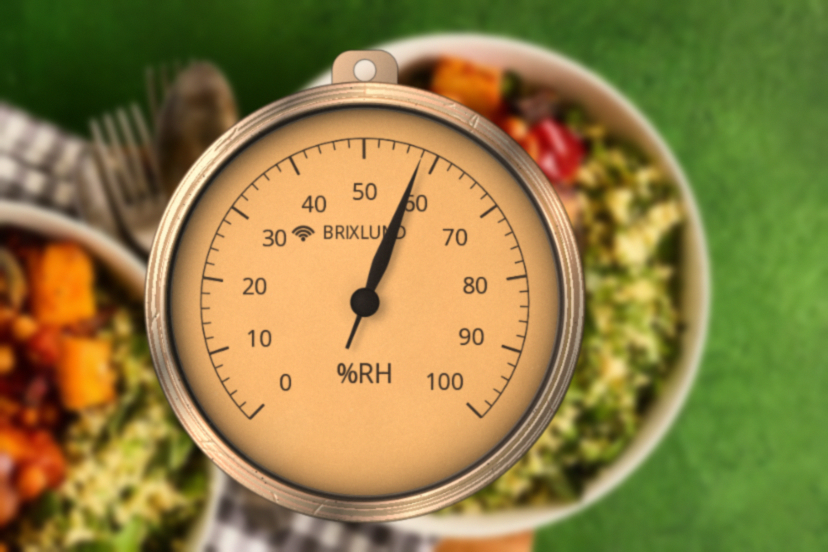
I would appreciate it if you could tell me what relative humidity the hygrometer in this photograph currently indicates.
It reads 58 %
